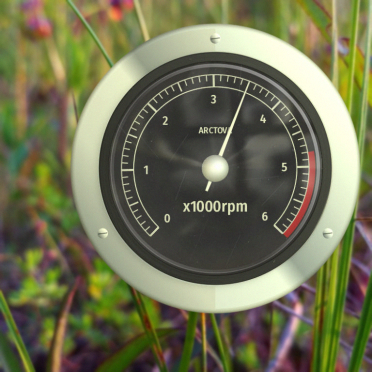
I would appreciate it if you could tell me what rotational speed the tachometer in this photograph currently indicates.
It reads 3500 rpm
